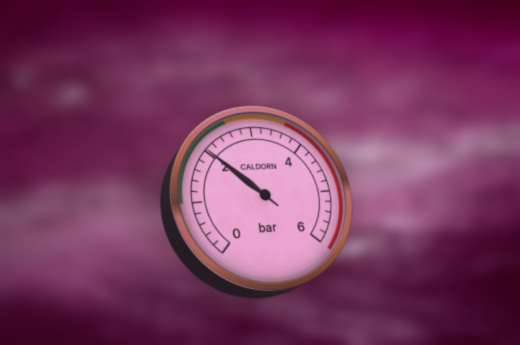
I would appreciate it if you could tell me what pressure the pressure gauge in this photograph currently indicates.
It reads 2 bar
